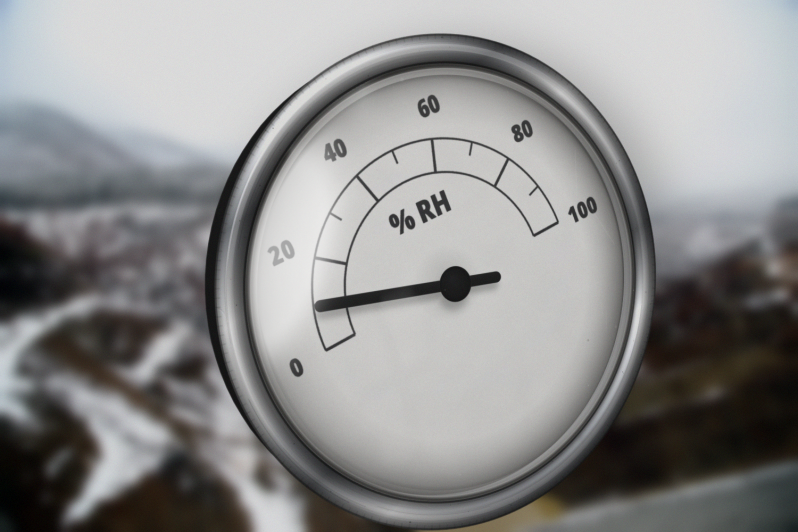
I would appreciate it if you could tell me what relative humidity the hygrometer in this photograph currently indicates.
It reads 10 %
